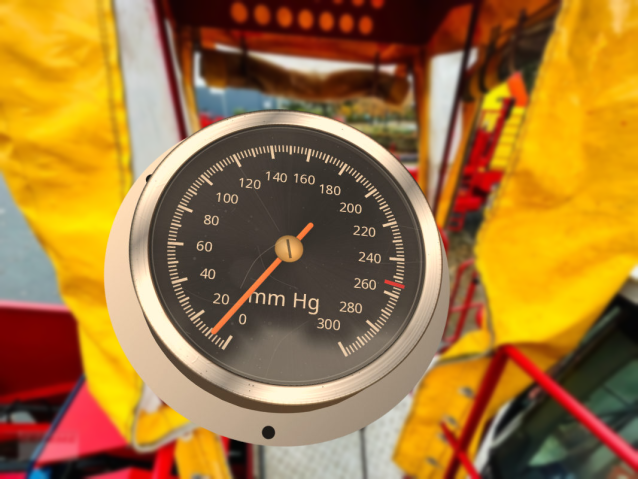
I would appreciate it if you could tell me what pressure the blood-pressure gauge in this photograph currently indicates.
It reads 8 mmHg
